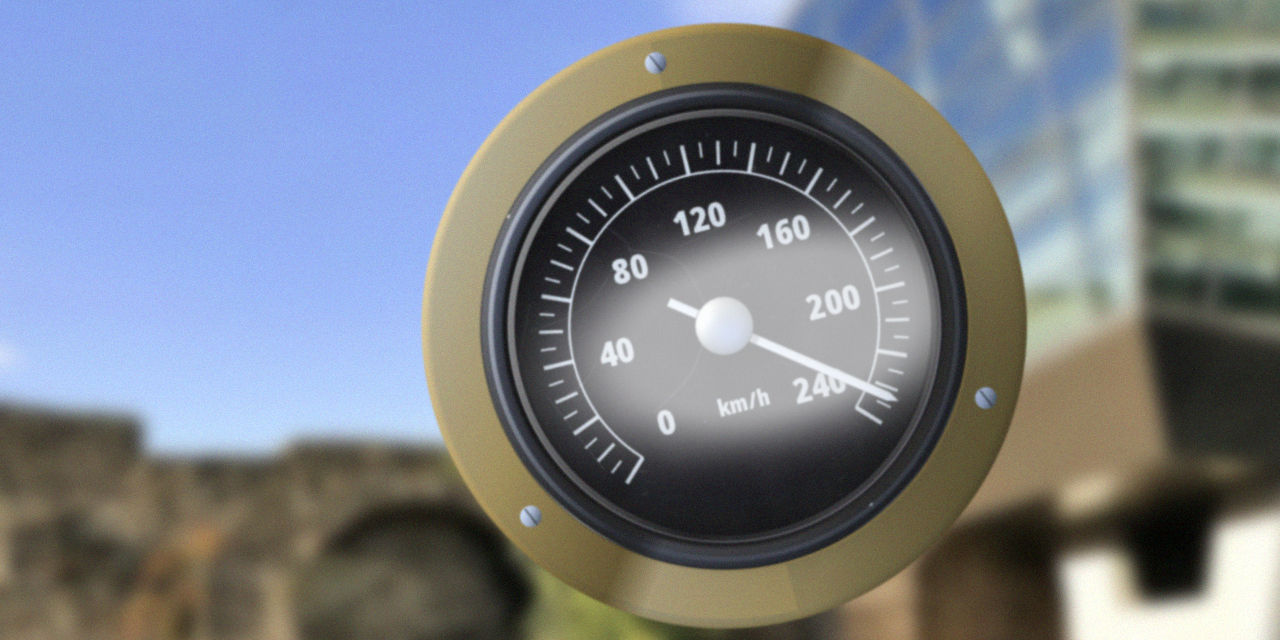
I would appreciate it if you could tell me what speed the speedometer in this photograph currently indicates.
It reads 232.5 km/h
